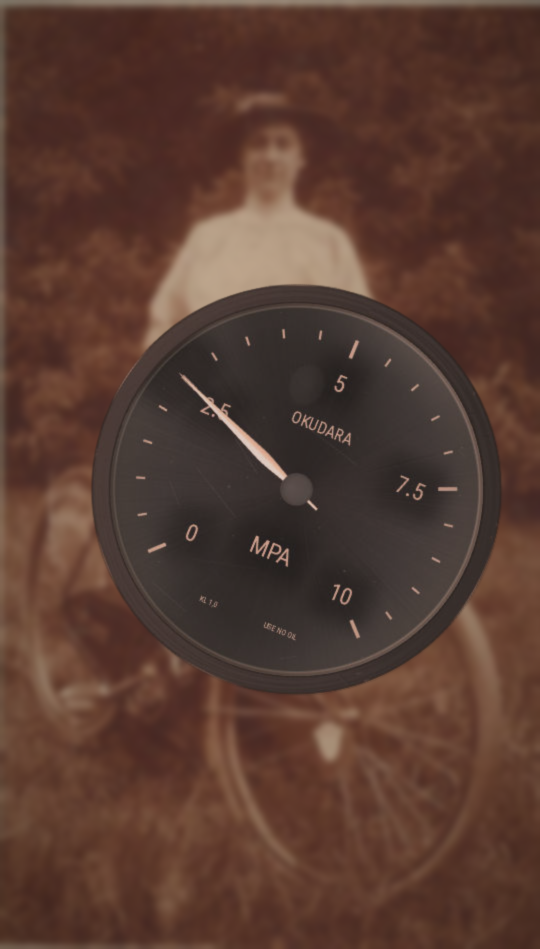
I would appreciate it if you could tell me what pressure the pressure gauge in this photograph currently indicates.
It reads 2.5 MPa
